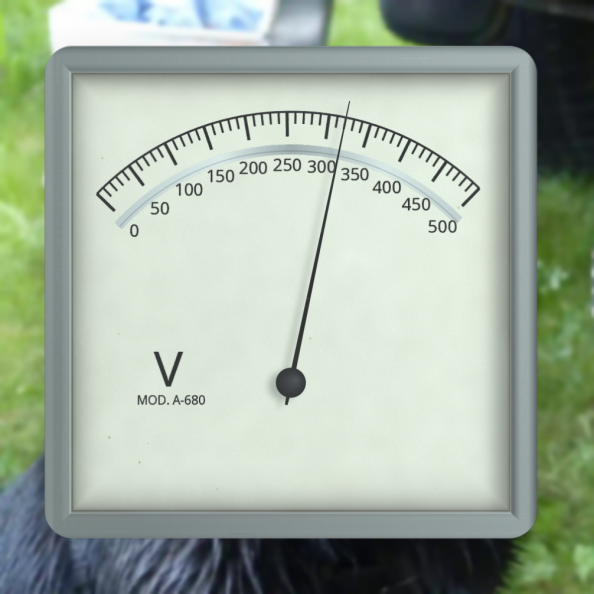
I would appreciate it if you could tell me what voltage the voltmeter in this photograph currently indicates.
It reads 320 V
